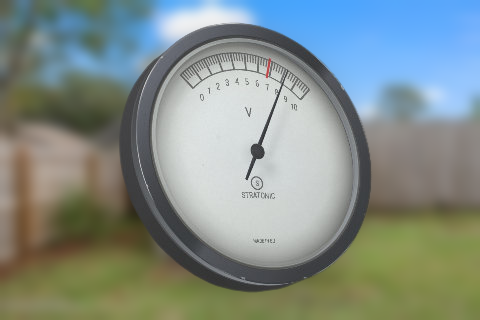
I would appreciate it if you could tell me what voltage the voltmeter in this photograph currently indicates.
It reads 8 V
